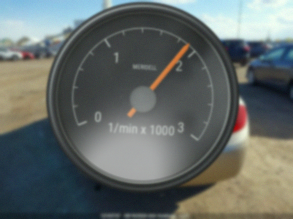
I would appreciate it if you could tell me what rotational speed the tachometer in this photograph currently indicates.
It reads 1900 rpm
